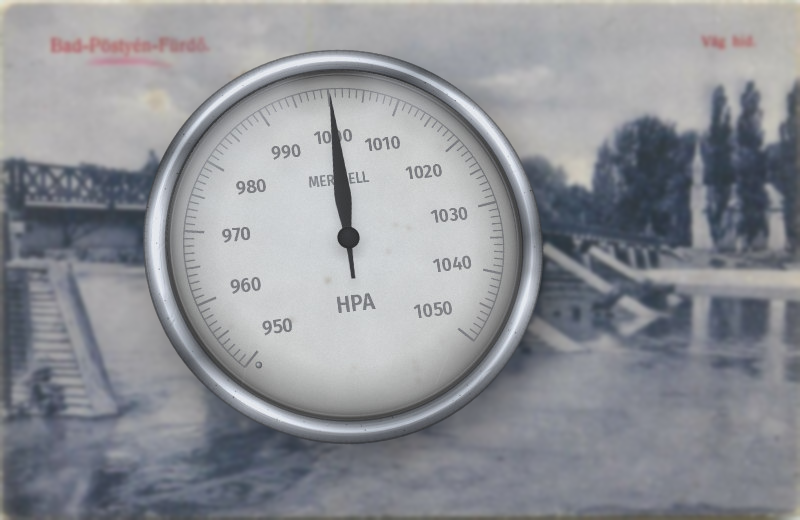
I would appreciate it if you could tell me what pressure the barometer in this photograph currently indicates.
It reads 1000 hPa
